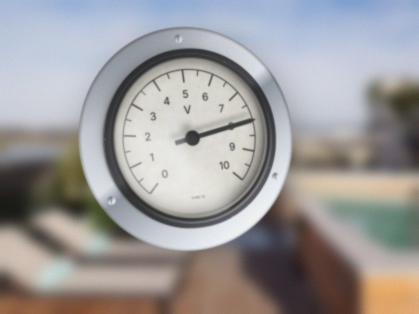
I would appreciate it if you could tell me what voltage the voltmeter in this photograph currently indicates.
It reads 8 V
